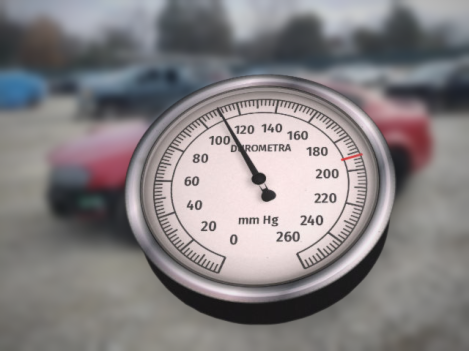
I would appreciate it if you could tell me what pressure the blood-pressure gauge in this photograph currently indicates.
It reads 110 mmHg
